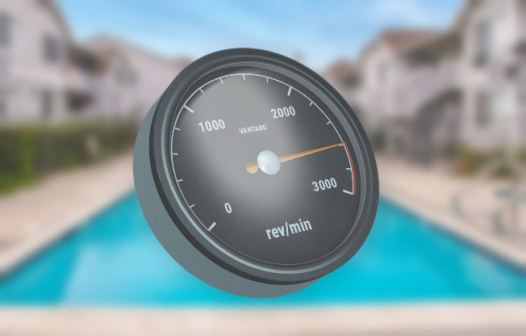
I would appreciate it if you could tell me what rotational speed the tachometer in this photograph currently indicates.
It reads 2600 rpm
